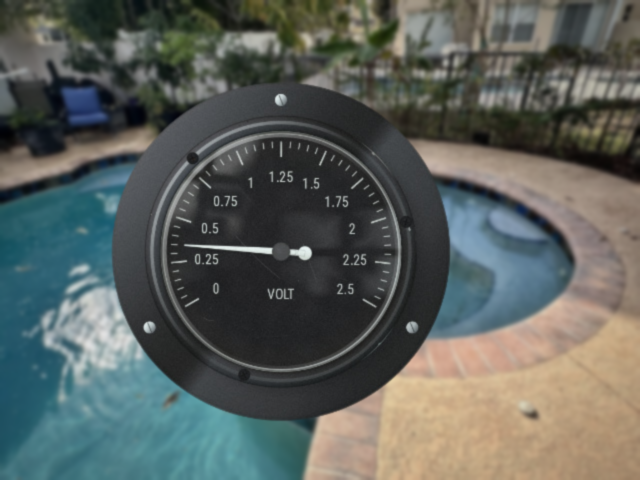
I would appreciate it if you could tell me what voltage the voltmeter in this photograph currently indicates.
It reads 0.35 V
